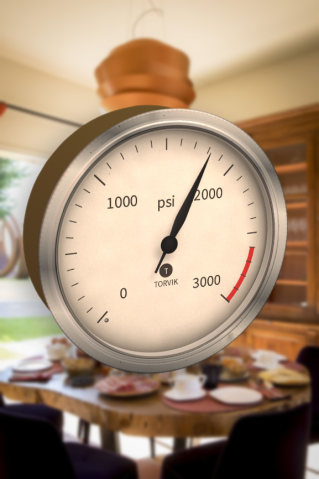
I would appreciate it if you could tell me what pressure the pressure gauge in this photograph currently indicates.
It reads 1800 psi
